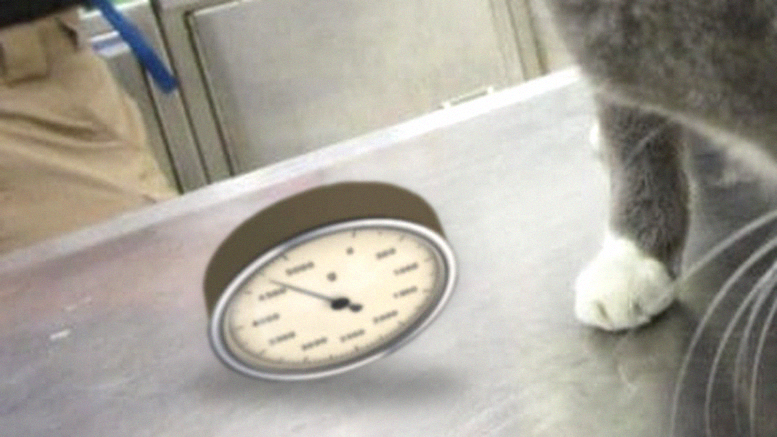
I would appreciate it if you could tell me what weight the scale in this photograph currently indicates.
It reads 4750 g
